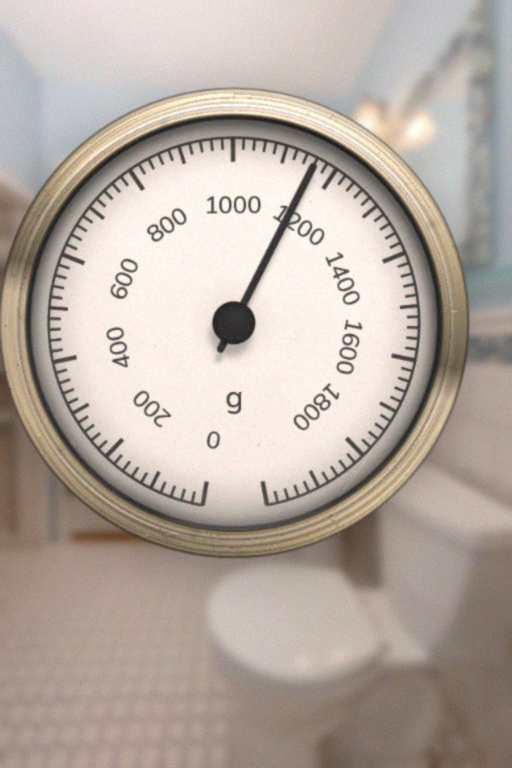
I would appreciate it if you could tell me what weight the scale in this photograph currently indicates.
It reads 1160 g
